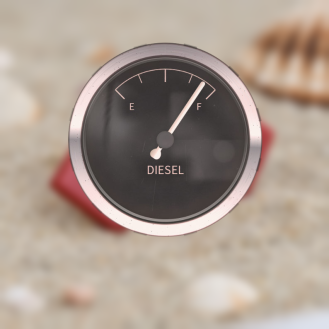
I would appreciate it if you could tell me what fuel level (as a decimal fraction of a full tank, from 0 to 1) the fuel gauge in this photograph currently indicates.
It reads 0.875
